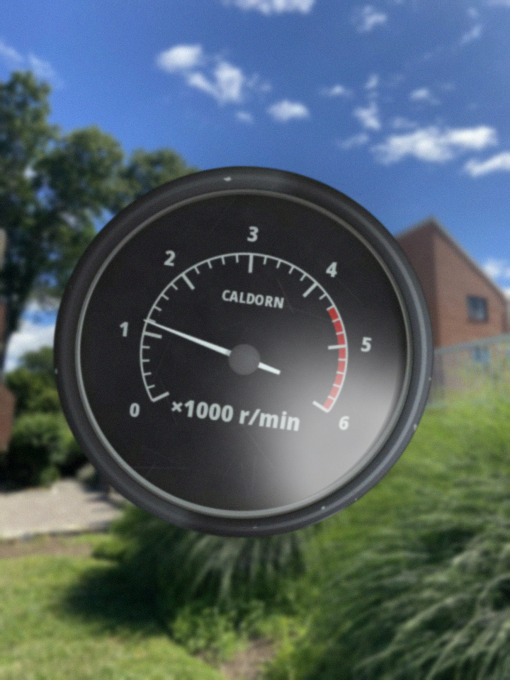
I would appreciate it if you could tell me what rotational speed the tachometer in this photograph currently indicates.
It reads 1200 rpm
